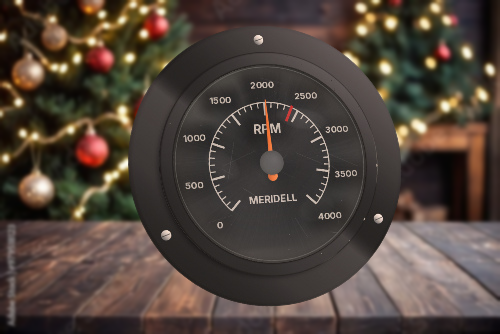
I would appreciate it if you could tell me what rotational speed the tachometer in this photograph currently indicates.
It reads 2000 rpm
